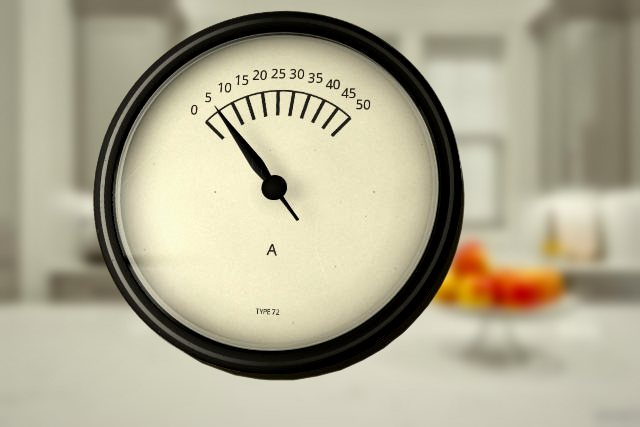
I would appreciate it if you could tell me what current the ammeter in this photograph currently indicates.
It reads 5 A
